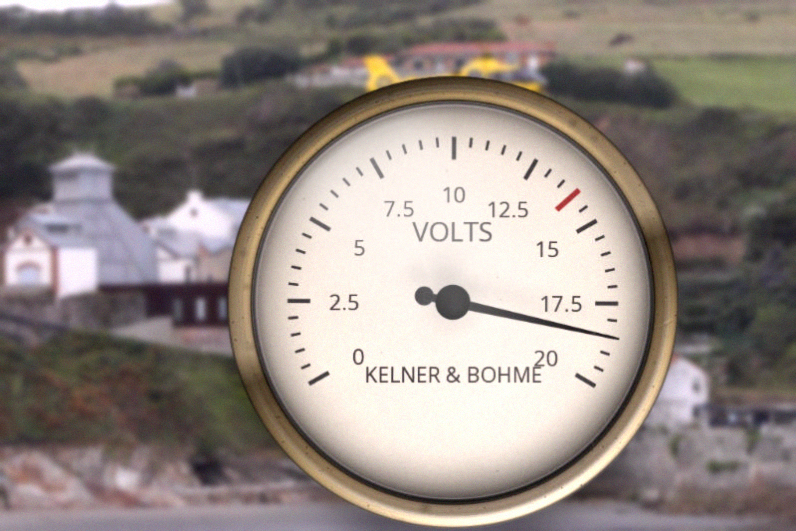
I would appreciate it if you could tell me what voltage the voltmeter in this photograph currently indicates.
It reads 18.5 V
